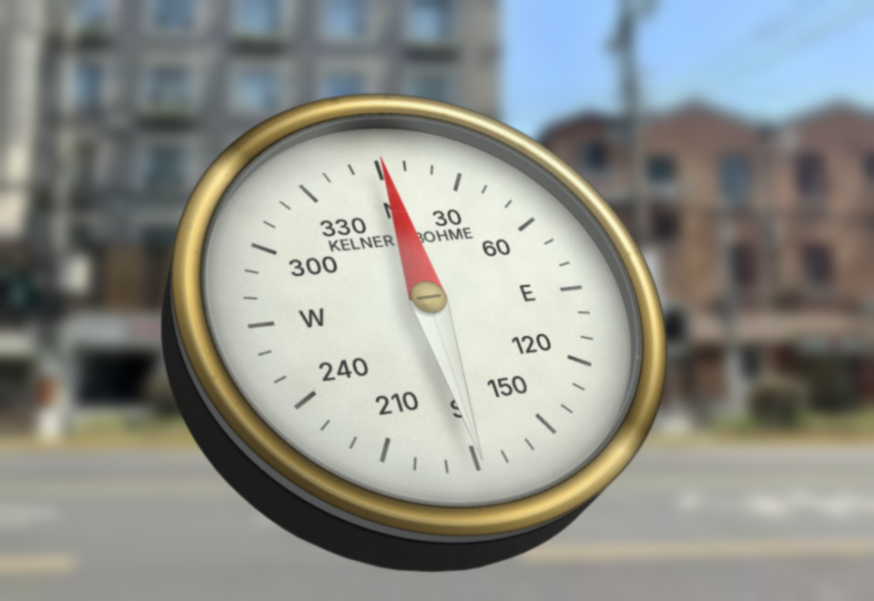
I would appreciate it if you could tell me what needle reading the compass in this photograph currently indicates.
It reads 0 °
